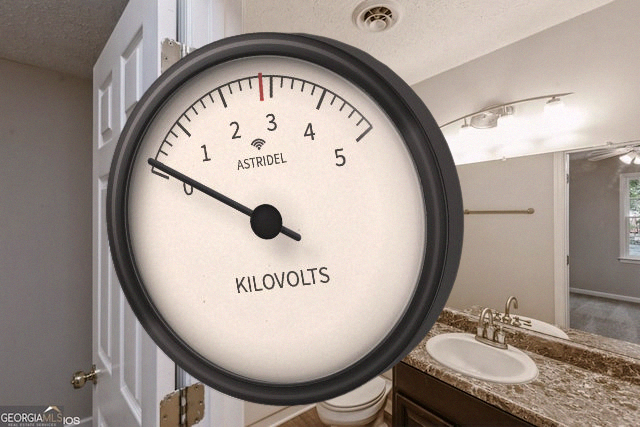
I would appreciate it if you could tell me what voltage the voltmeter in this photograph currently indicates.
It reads 0.2 kV
